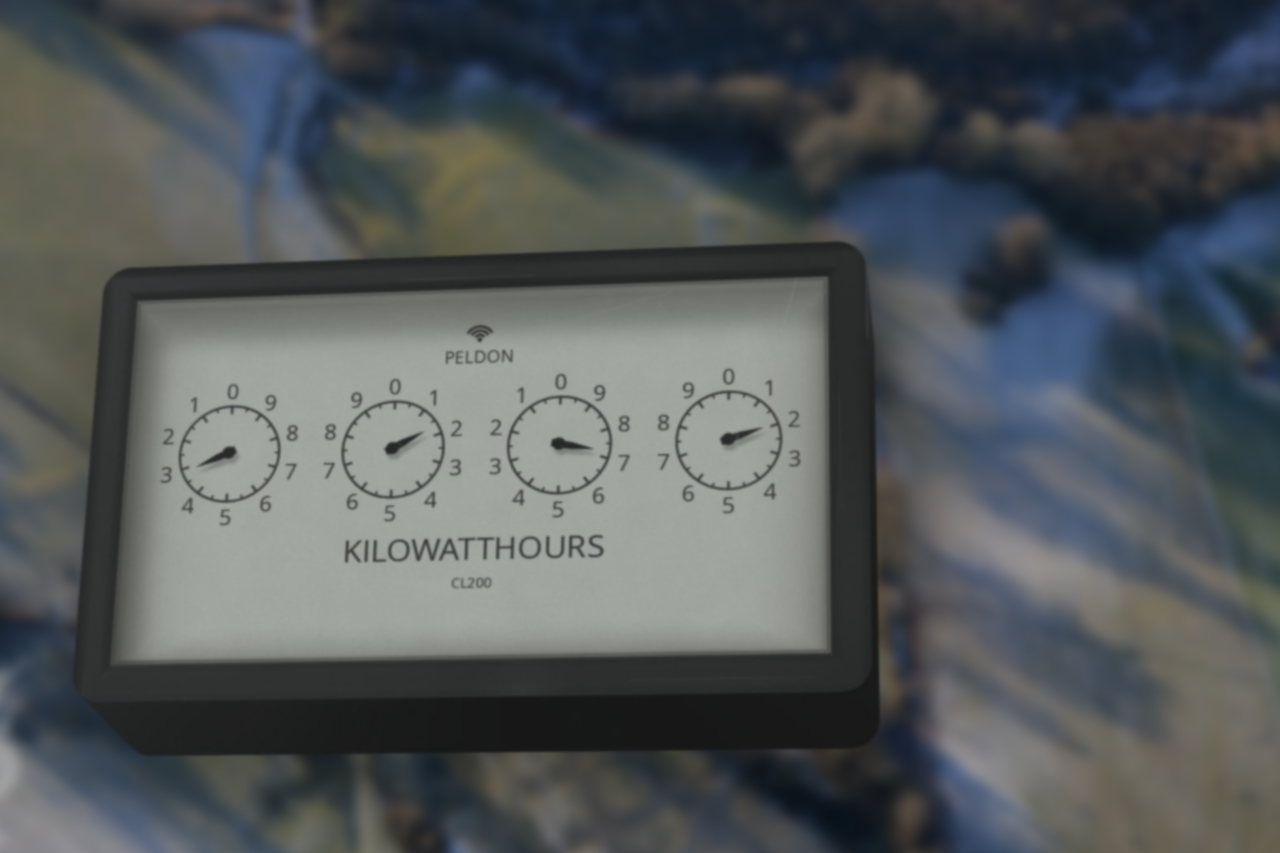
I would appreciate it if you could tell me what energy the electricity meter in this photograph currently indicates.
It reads 3172 kWh
